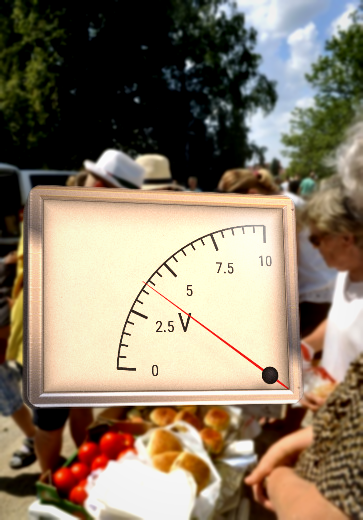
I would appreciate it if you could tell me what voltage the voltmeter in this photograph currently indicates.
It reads 3.75 V
